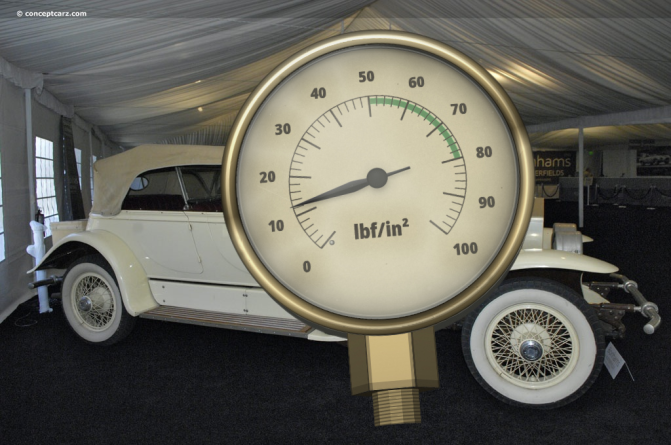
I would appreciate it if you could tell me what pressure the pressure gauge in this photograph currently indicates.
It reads 12 psi
